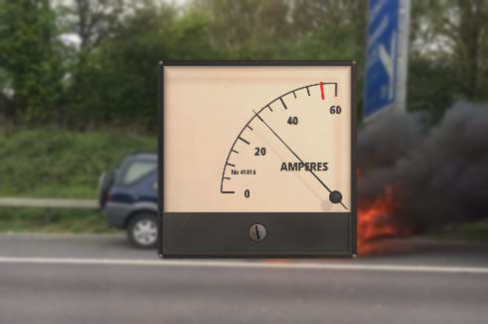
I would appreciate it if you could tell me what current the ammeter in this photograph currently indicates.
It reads 30 A
